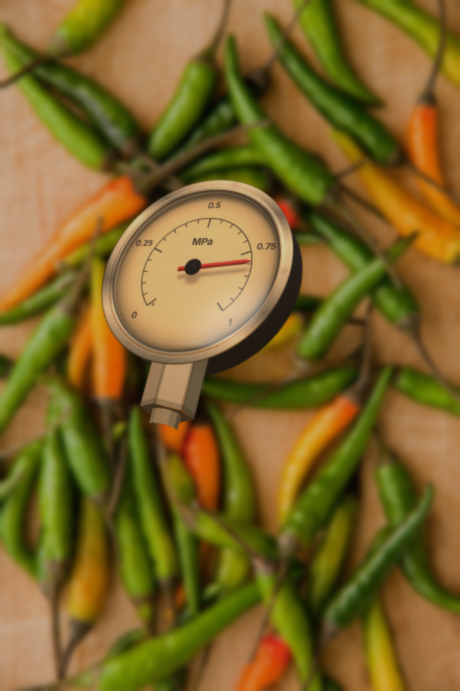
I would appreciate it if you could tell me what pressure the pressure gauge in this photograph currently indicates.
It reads 0.8 MPa
